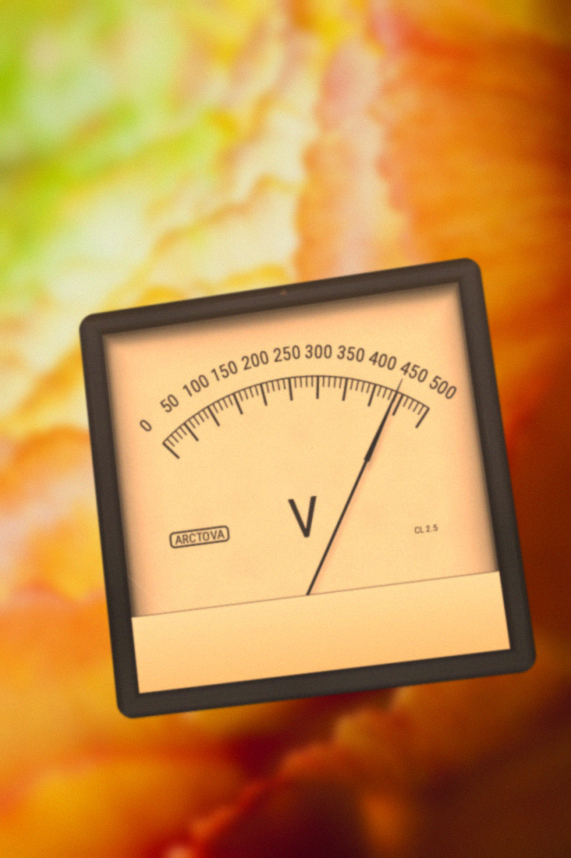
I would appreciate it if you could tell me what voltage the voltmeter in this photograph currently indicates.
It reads 440 V
